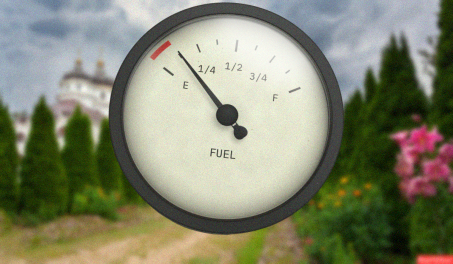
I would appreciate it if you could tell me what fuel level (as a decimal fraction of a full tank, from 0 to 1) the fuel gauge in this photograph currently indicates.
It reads 0.125
